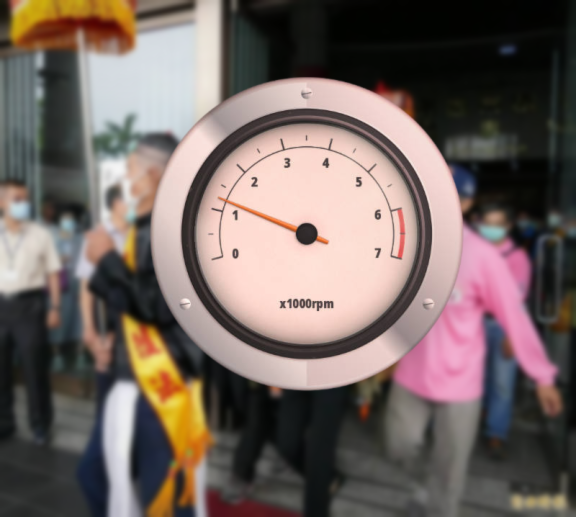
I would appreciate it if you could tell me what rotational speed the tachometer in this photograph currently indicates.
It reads 1250 rpm
